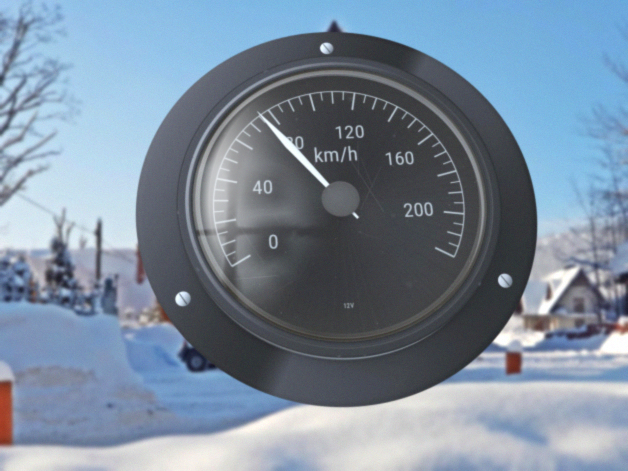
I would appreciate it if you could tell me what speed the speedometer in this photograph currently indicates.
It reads 75 km/h
